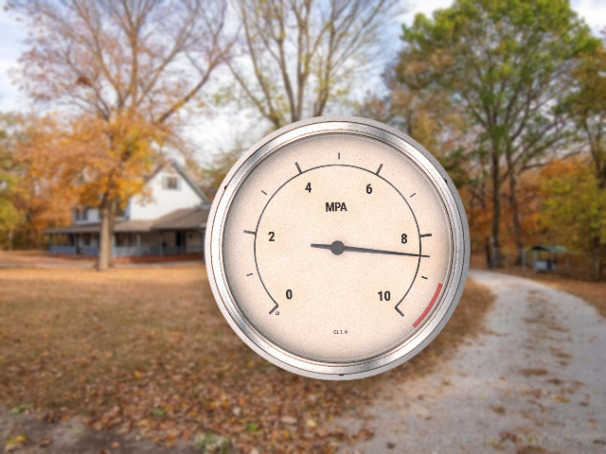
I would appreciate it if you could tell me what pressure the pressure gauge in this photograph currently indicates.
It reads 8.5 MPa
